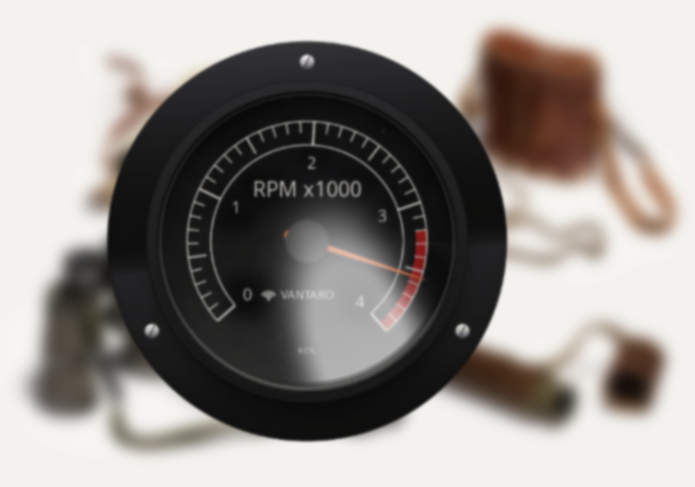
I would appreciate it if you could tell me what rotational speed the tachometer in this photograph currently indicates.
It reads 3550 rpm
